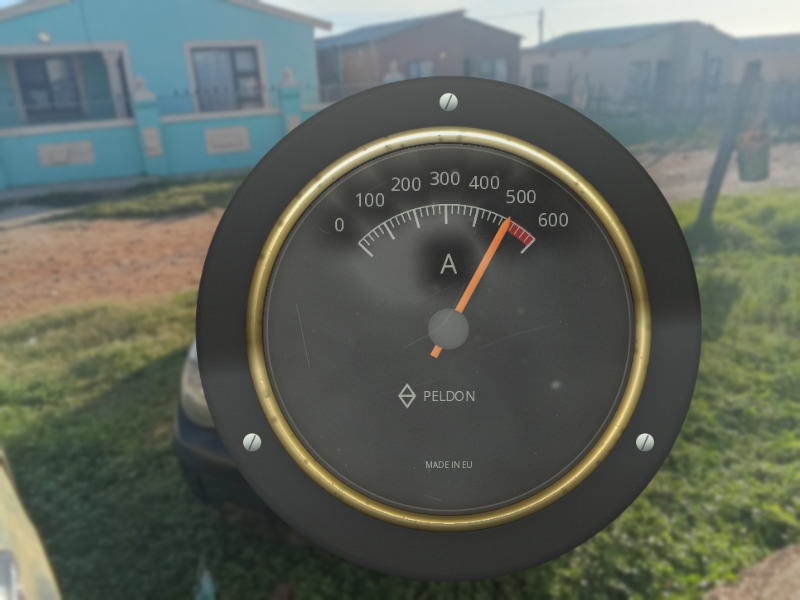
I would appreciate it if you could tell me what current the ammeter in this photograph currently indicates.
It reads 500 A
